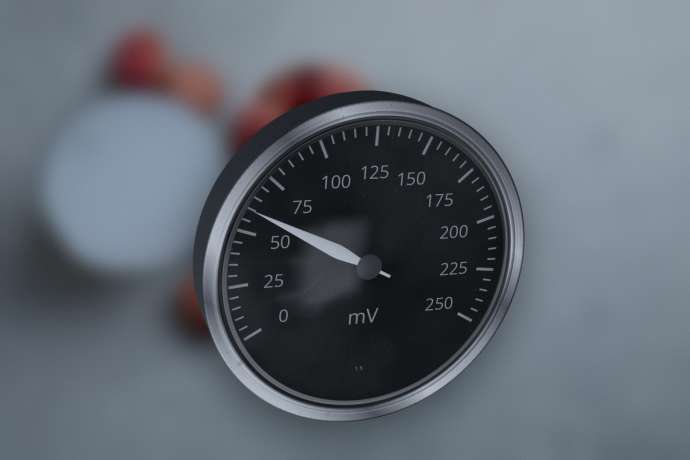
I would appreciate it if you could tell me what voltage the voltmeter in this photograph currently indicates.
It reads 60 mV
